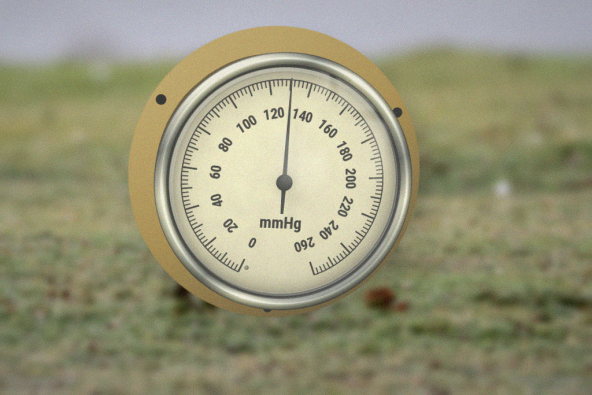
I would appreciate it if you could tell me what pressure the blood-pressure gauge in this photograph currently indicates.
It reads 130 mmHg
